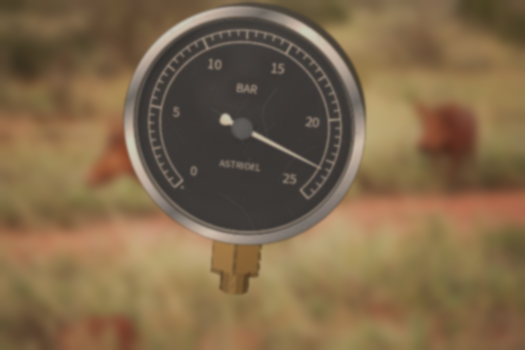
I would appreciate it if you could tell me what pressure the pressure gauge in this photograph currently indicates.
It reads 23 bar
